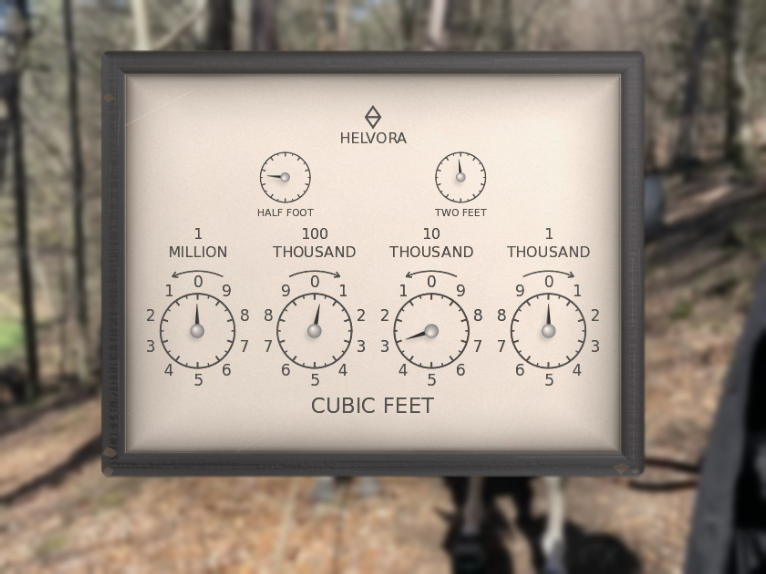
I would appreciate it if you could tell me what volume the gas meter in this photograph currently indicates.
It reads 3000 ft³
